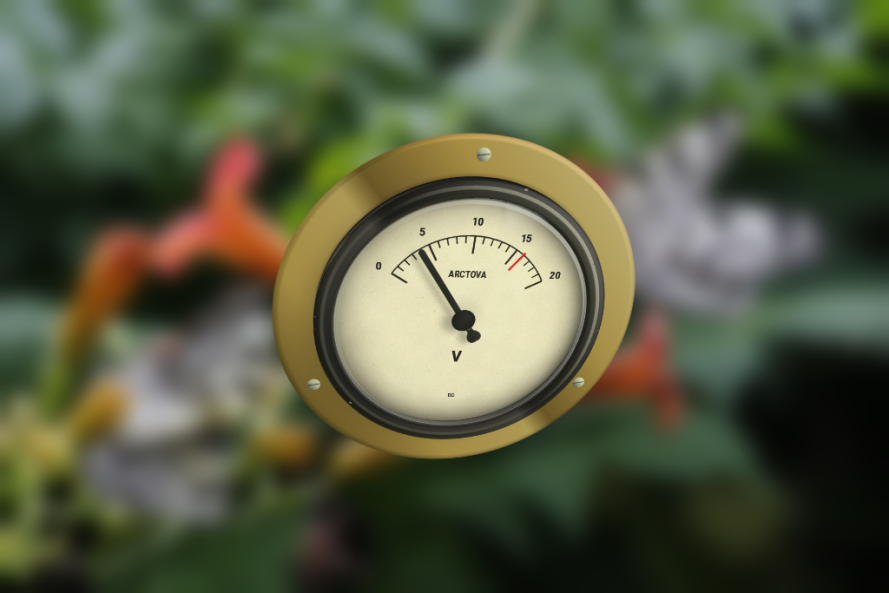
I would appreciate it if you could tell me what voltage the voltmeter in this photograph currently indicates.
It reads 4 V
